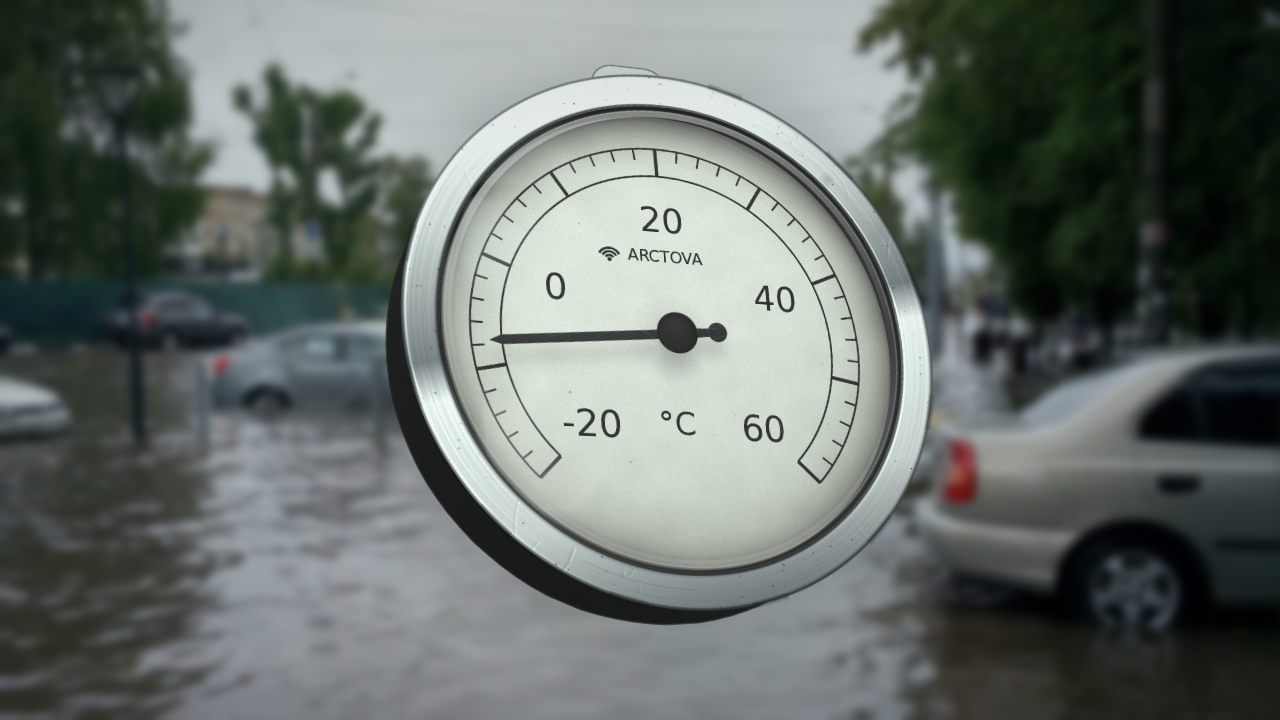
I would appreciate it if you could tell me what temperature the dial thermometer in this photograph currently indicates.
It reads -8 °C
